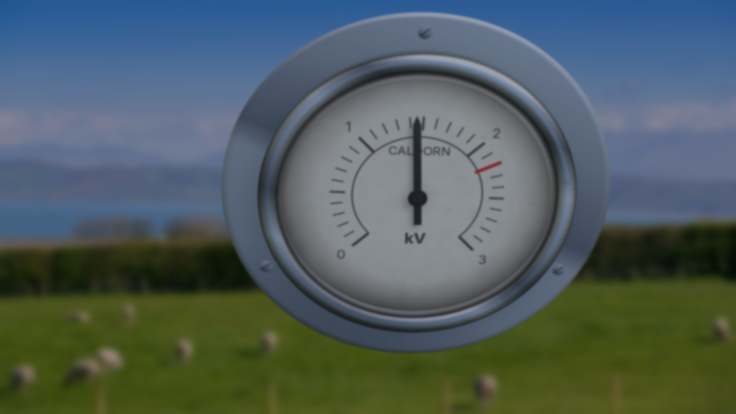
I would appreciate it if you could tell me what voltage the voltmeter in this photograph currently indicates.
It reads 1.45 kV
